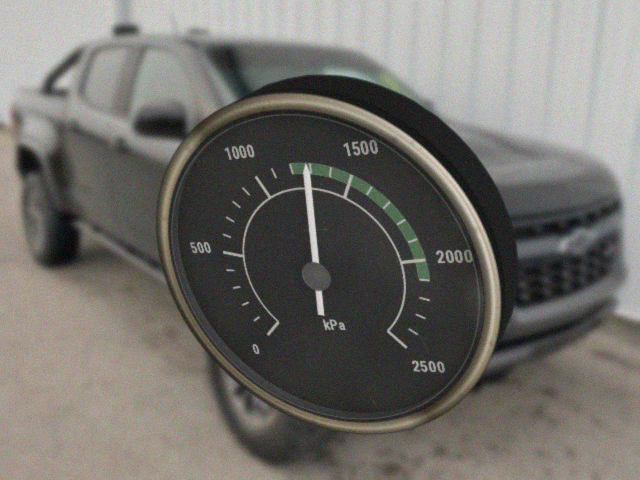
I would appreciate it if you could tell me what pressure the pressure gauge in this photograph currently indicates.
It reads 1300 kPa
